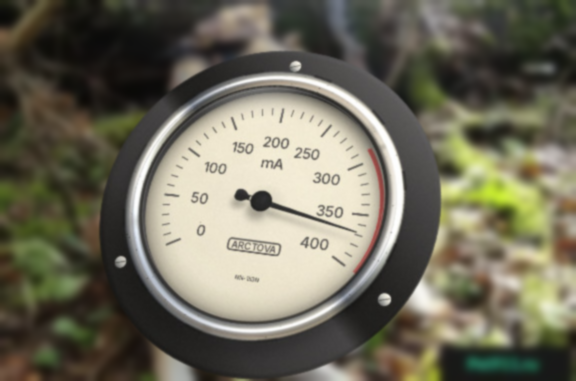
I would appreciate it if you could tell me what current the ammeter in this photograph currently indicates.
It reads 370 mA
